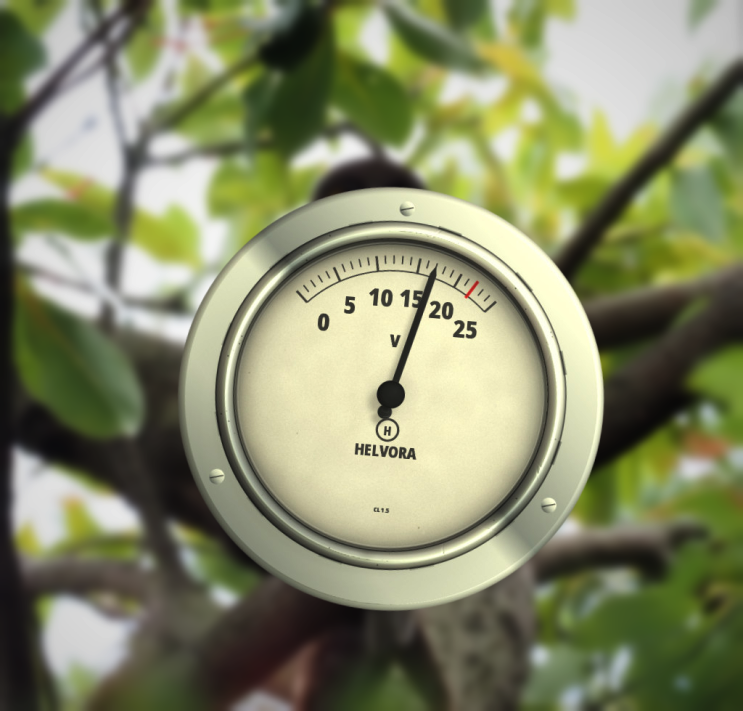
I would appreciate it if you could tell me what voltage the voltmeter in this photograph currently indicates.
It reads 17 V
